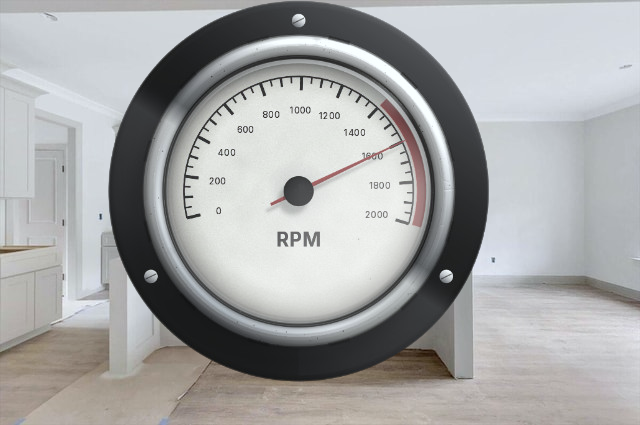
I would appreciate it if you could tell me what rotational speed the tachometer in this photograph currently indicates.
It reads 1600 rpm
